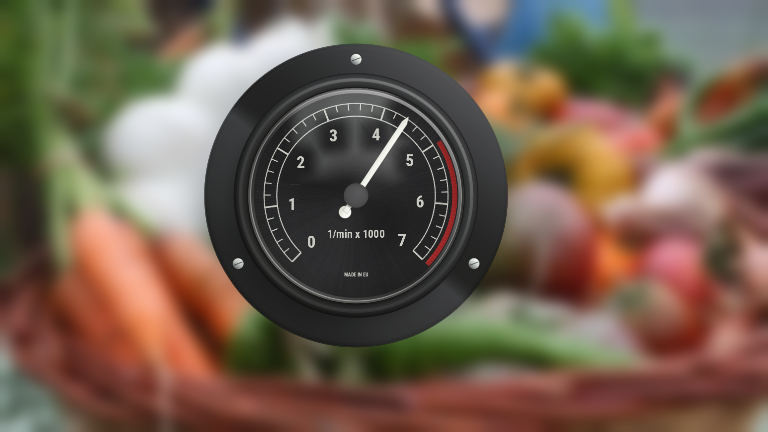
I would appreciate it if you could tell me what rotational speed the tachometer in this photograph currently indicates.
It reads 4400 rpm
